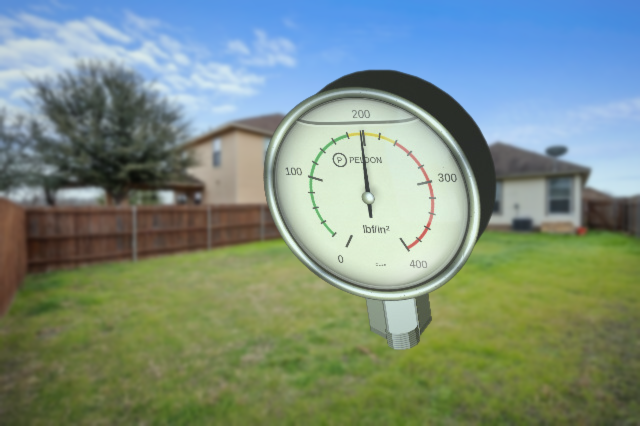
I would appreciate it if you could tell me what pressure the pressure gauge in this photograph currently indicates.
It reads 200 psi
